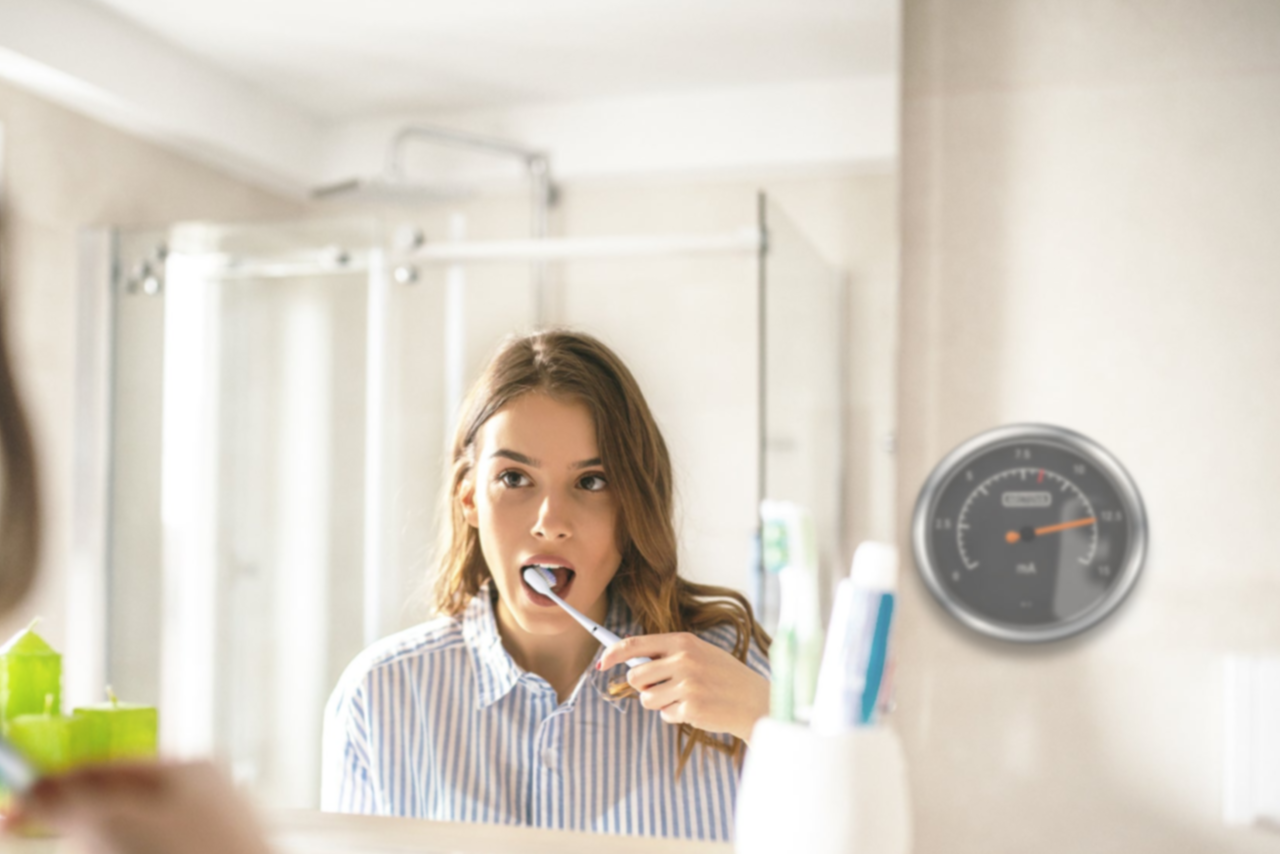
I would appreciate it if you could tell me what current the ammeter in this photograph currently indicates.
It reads 12.5 mA
